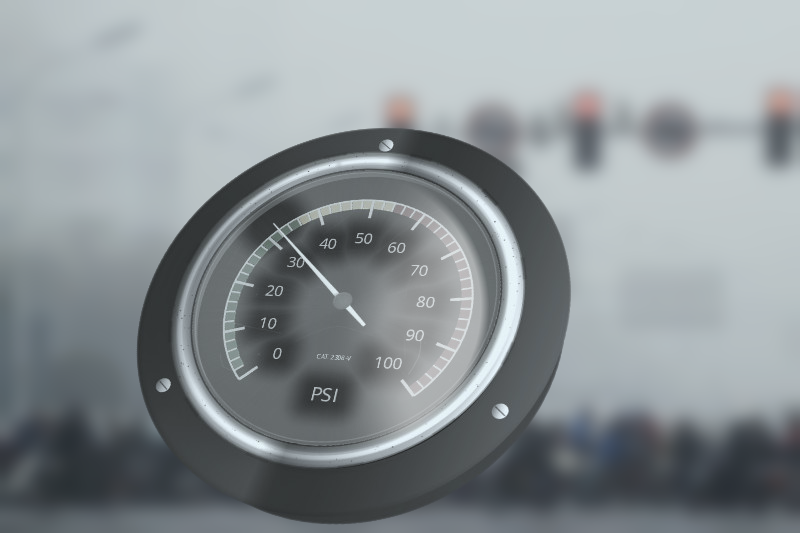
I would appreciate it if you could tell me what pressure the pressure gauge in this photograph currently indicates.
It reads 32 psi
